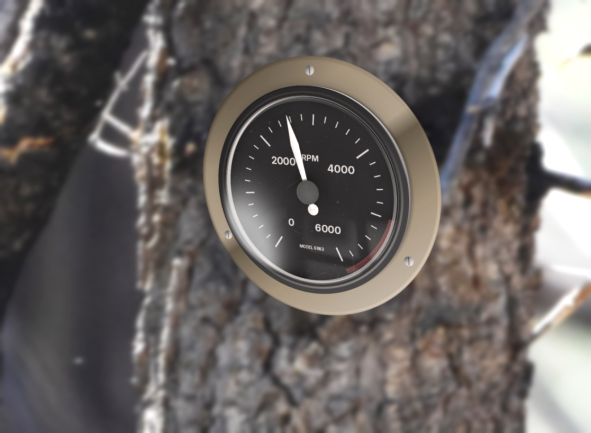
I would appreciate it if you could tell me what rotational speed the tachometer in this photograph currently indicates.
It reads 2600 rpm
